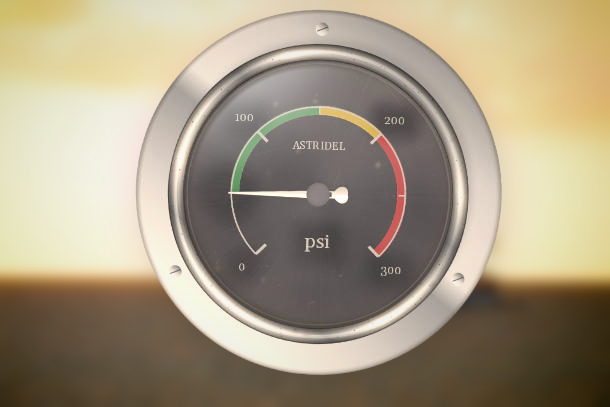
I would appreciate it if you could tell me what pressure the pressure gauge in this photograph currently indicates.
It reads 50 psi
